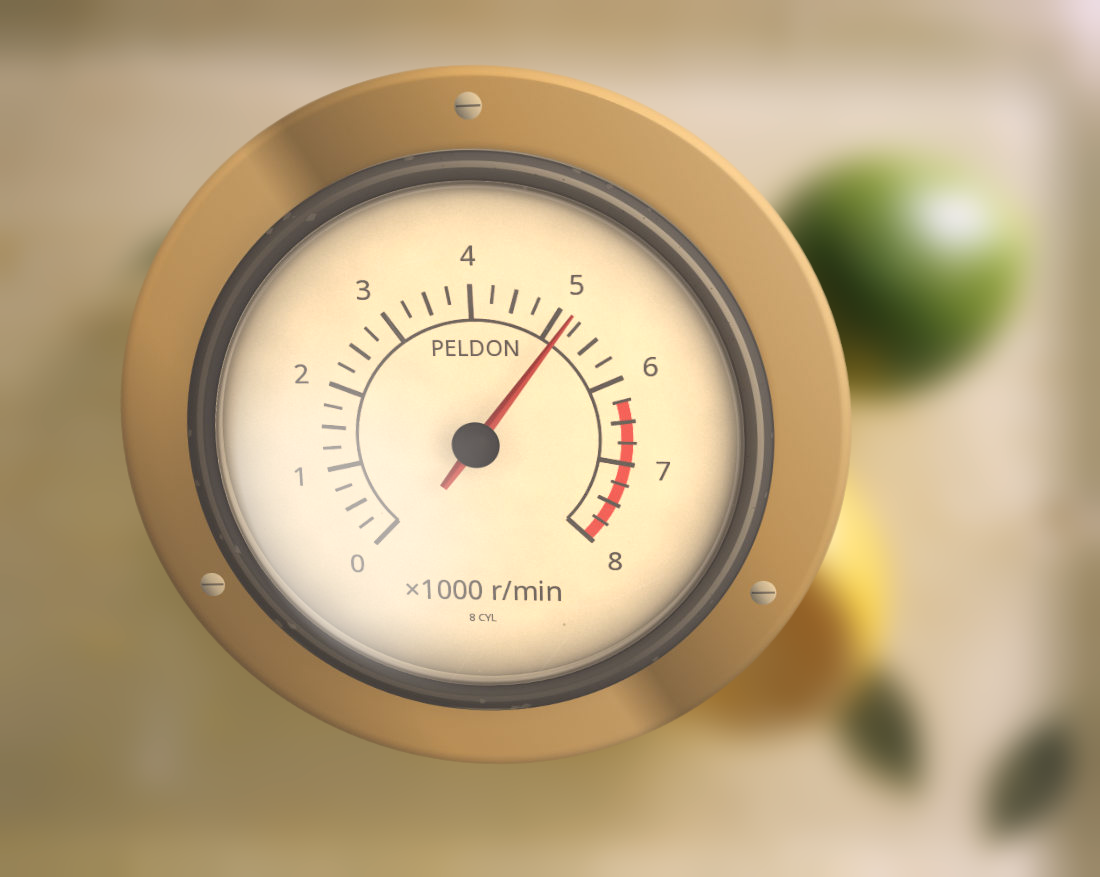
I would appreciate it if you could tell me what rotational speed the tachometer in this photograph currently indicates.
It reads 5125 rpm
